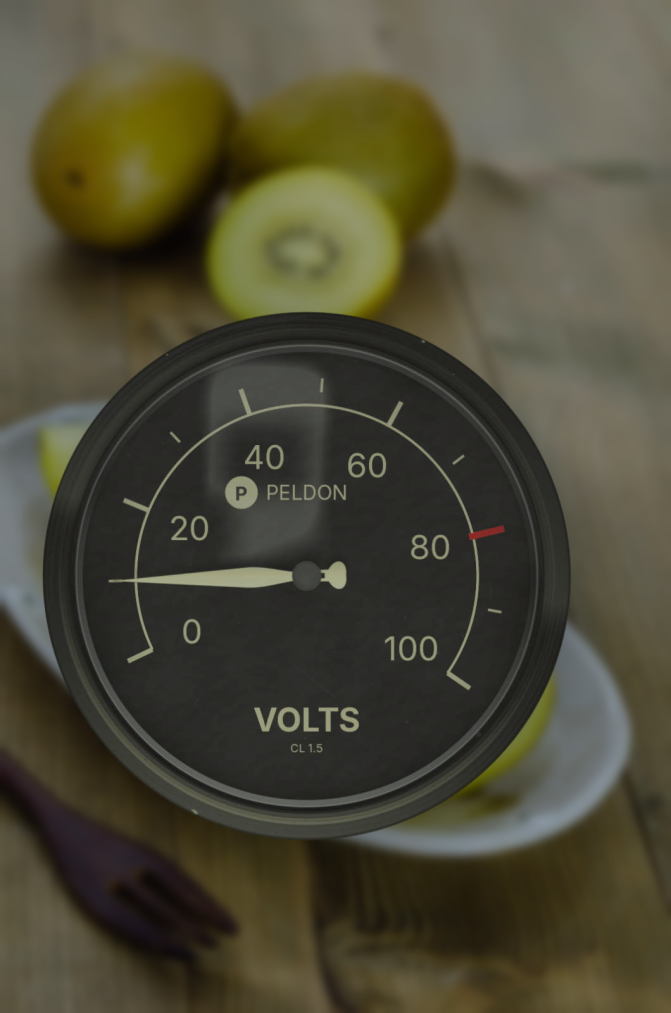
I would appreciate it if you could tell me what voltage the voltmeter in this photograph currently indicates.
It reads 10 V
